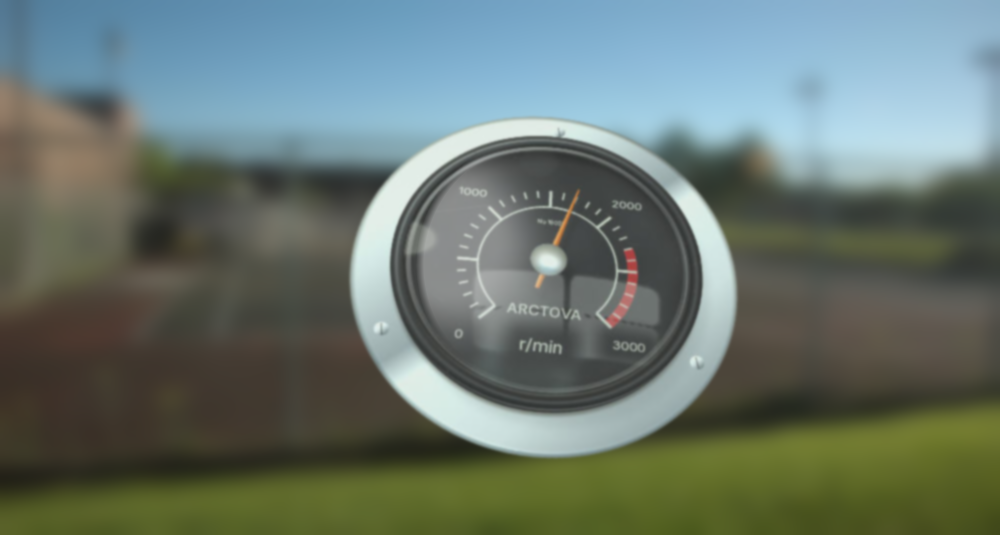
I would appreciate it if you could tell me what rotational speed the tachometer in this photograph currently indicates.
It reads 1700 rpm
